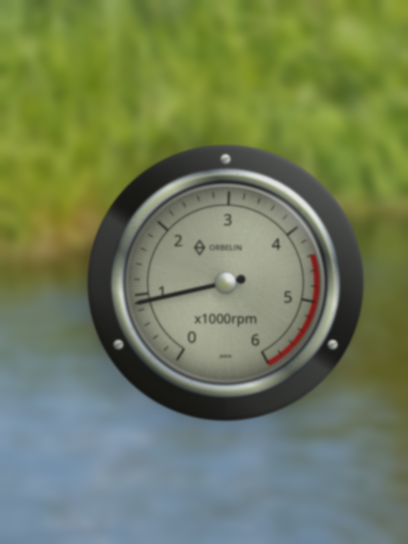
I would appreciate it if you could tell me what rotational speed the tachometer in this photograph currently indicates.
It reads 900 rpm
